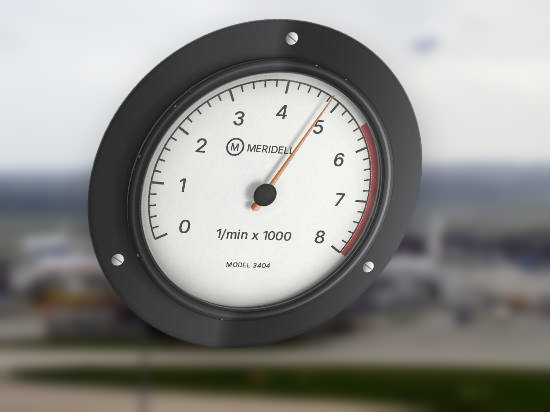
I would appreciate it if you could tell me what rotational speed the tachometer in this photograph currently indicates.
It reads 4800 rpm
